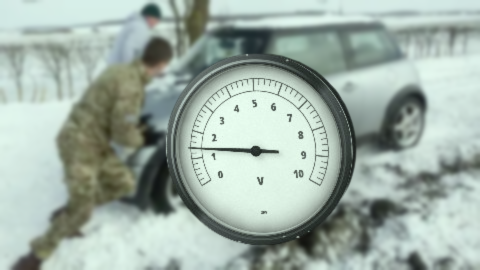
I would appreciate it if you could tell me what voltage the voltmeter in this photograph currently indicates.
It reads 1.4 V
